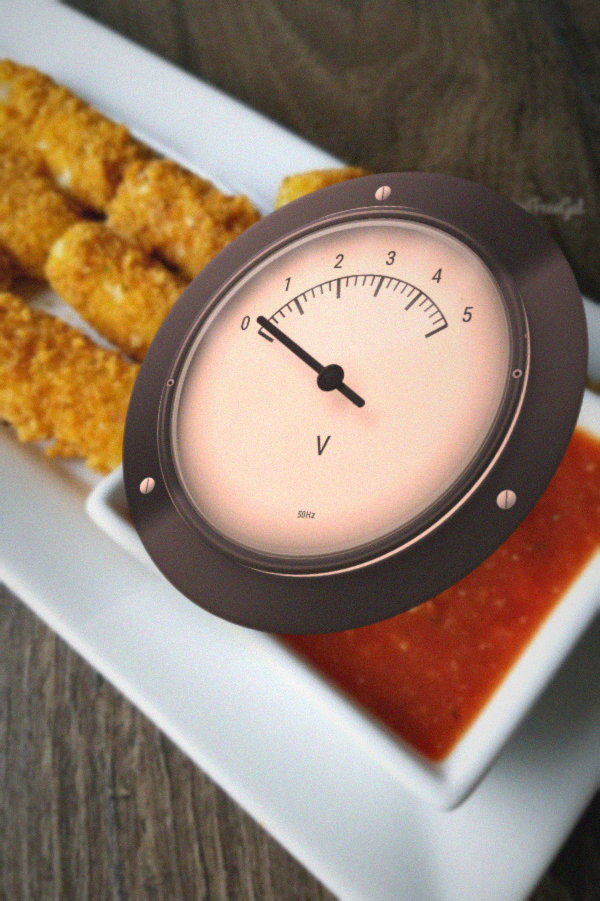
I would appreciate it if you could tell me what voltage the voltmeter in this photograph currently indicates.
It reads 0.2 V
